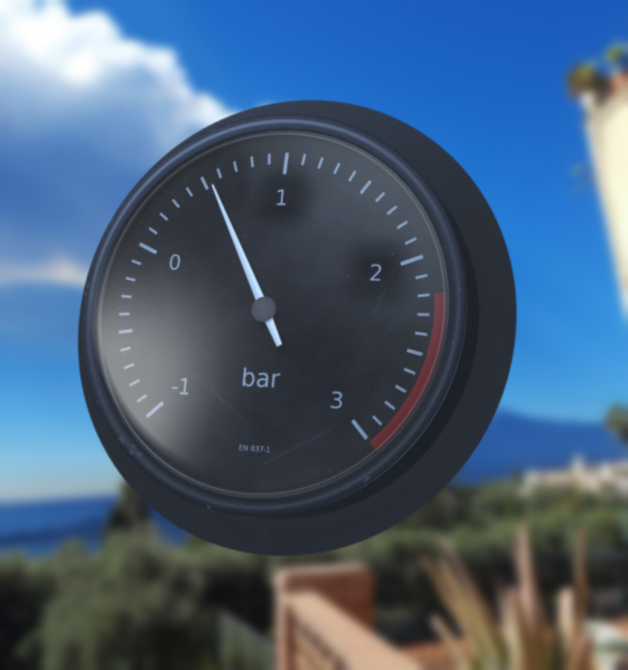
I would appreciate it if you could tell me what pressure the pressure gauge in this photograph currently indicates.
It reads 0.55 bar
